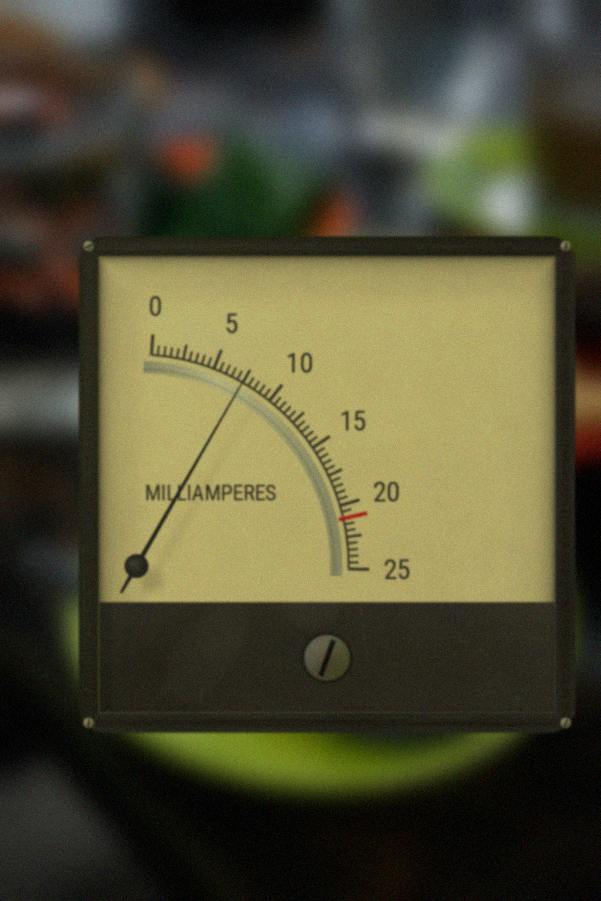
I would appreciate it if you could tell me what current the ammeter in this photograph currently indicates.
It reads 7.5 mA
